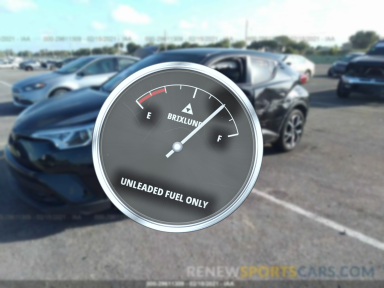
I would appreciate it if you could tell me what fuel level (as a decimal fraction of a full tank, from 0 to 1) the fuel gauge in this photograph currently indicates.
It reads 0.75
